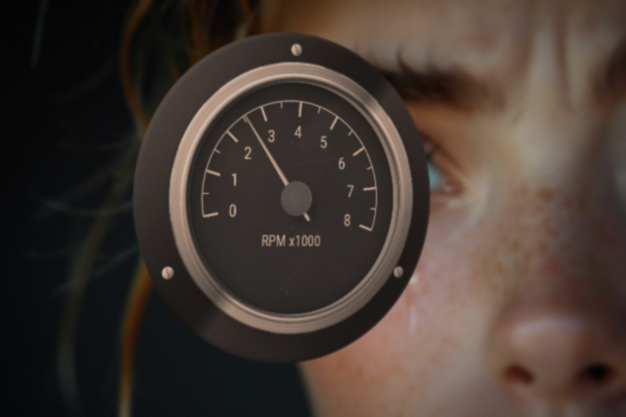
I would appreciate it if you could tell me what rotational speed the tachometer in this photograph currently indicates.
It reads 2500 rpm
